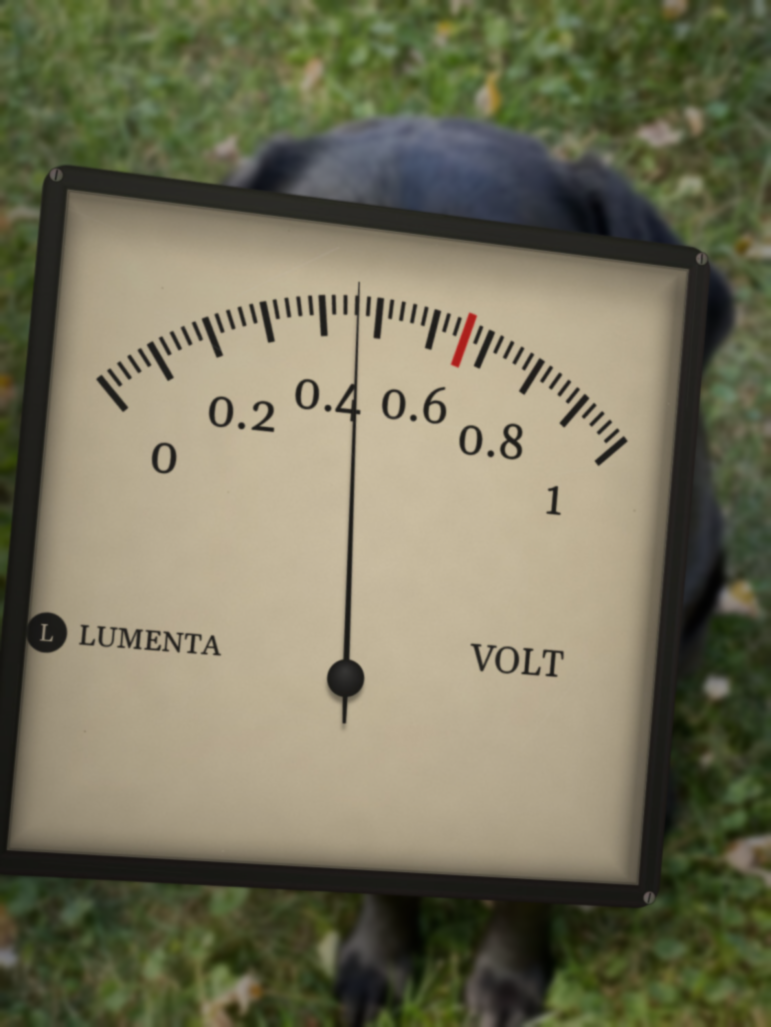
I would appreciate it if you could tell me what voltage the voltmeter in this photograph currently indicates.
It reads 0.46 V
